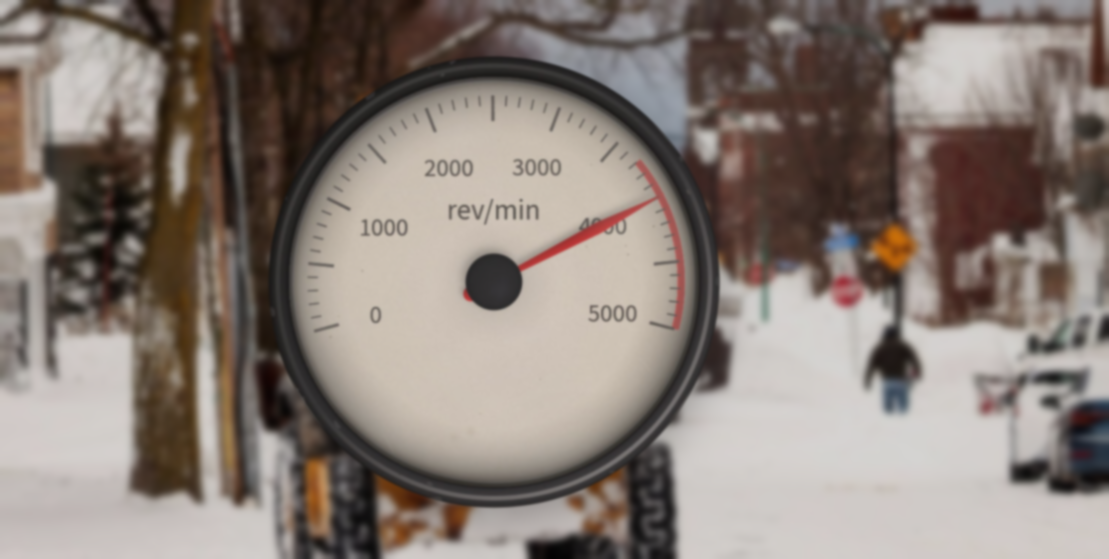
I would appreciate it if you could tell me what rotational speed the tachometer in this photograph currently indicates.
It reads 4000 rpm
